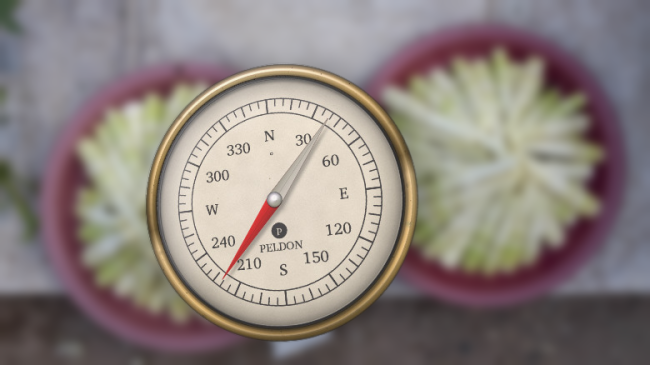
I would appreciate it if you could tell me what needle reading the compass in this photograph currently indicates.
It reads 220 °
